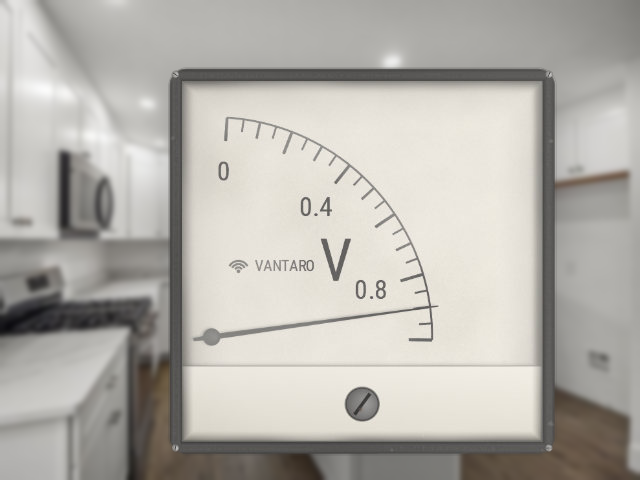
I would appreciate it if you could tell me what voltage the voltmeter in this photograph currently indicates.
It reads 0.9 V
